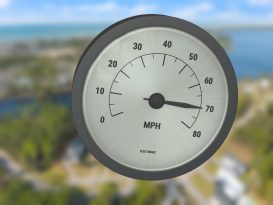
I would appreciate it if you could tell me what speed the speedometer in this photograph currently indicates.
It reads 70 mph
